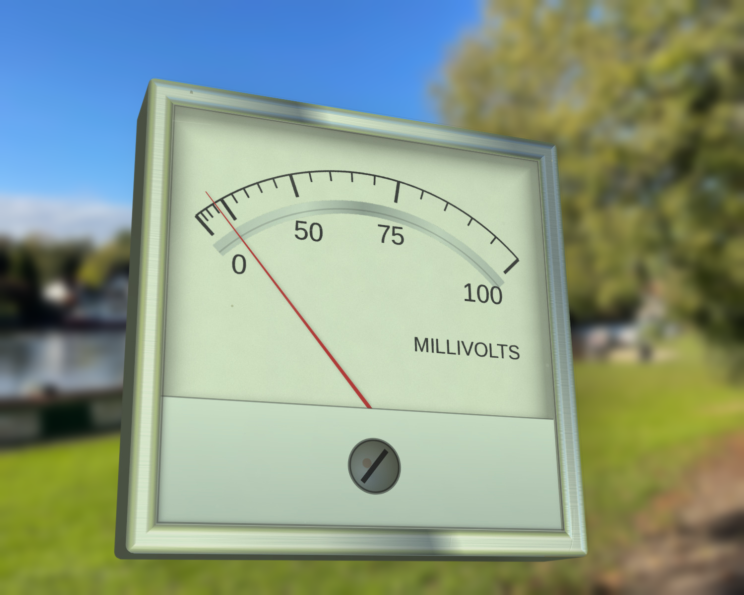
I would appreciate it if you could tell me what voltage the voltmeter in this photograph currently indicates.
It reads 20 mV
